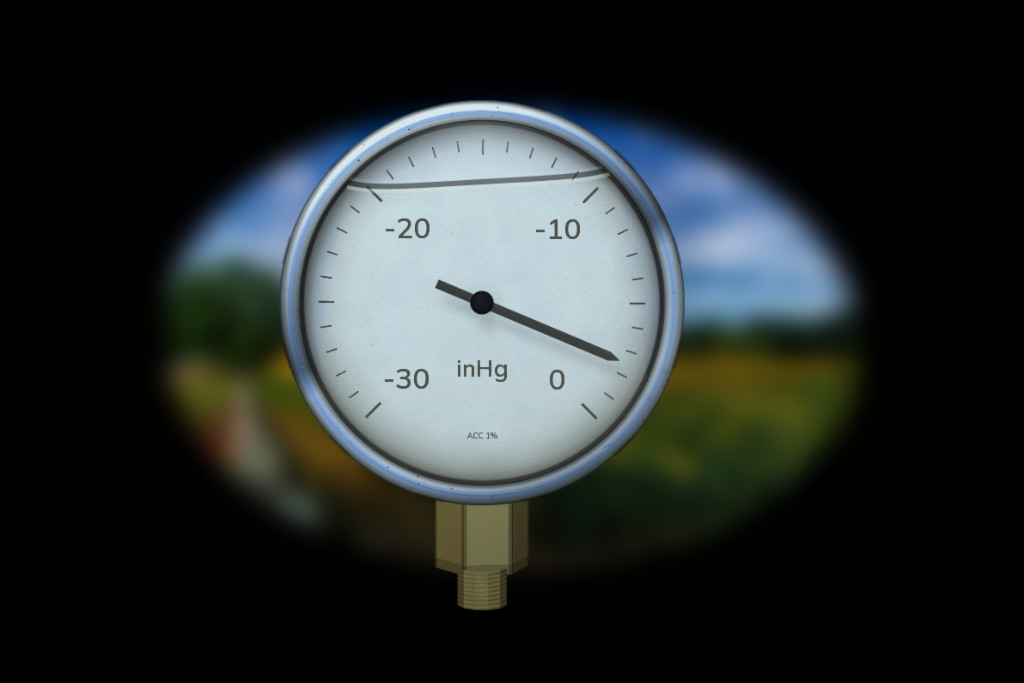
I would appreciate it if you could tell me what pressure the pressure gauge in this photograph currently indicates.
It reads -2.5 inHg
